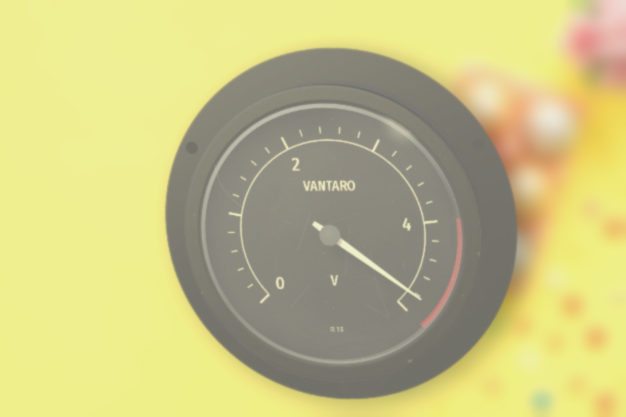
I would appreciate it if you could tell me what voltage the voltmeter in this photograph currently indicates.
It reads 4.8 V
